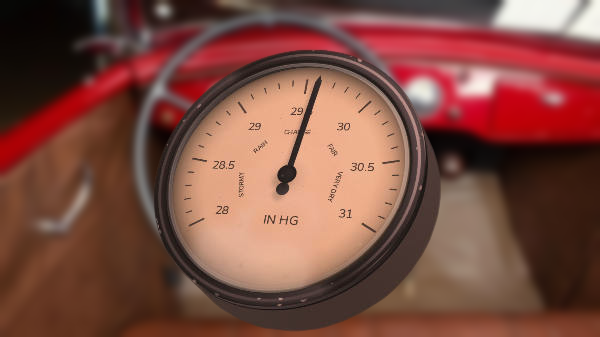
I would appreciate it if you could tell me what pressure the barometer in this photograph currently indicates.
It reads 29.6 inHg
